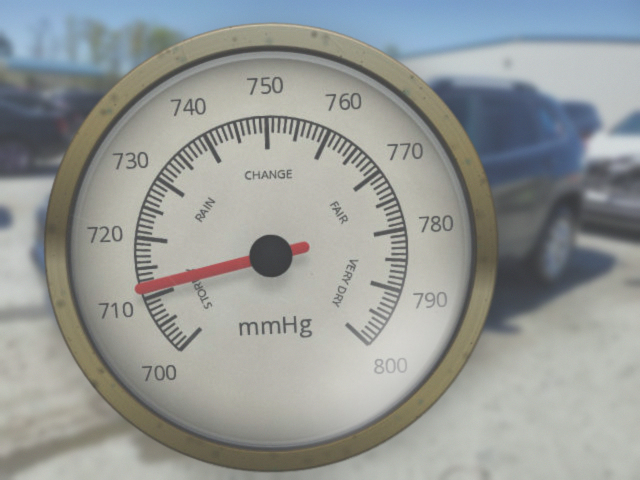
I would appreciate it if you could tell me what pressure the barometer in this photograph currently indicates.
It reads 712 mmHg
